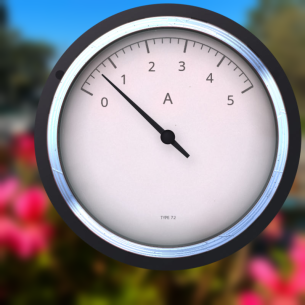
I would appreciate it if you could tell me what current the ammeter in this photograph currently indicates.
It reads 0.6 A
